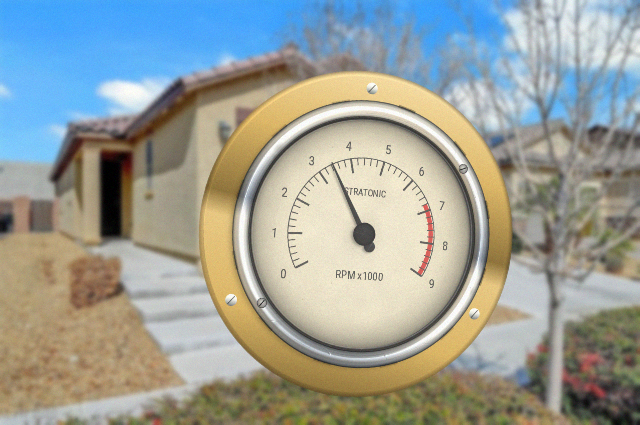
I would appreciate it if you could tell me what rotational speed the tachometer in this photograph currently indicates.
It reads 3400 rpm
